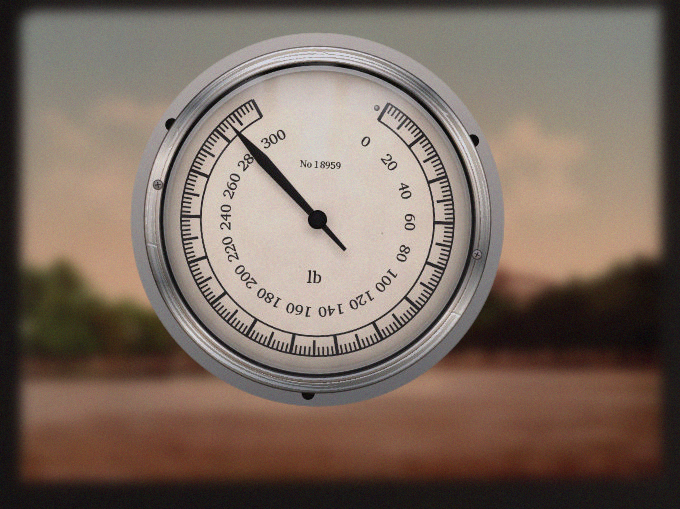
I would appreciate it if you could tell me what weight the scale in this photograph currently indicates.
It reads 286 lb
